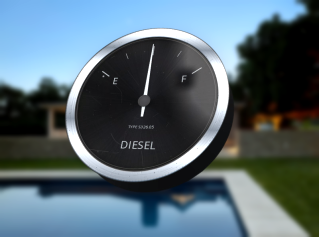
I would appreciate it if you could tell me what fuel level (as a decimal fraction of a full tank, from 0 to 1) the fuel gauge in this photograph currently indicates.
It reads 0.5
